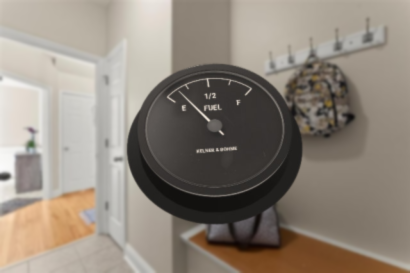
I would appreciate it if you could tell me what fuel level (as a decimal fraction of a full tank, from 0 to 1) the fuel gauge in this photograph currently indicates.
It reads 0.125
